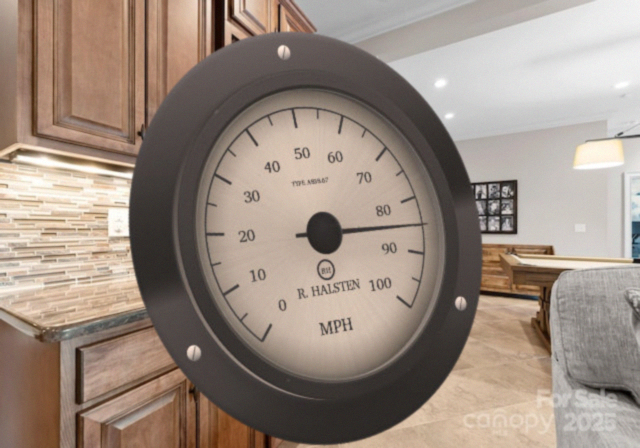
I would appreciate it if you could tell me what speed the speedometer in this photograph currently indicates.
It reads 85 mph
